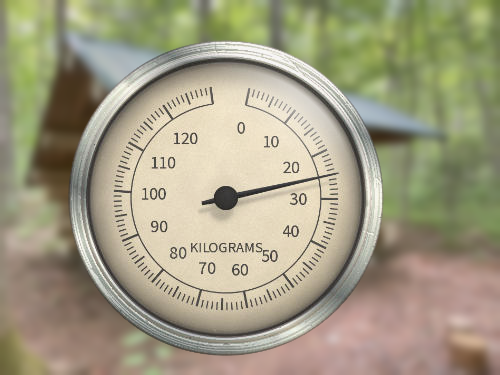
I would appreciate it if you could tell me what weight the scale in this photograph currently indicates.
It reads 25 kg
